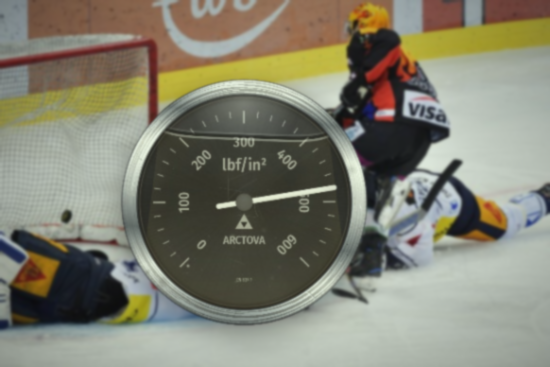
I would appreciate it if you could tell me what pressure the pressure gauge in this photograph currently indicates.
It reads 480 psi
